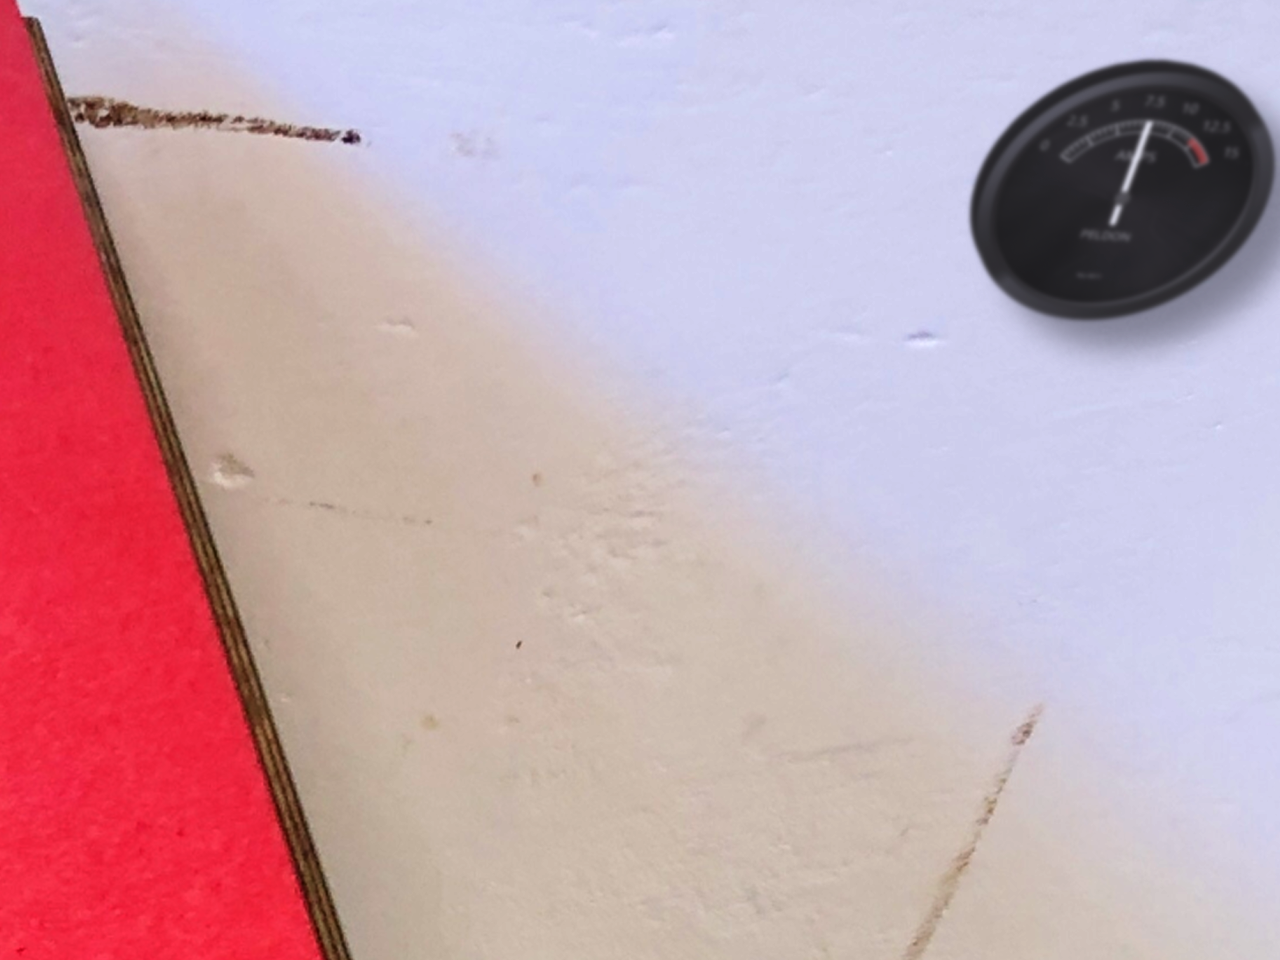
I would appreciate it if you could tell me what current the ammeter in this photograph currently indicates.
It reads 7.5 A
